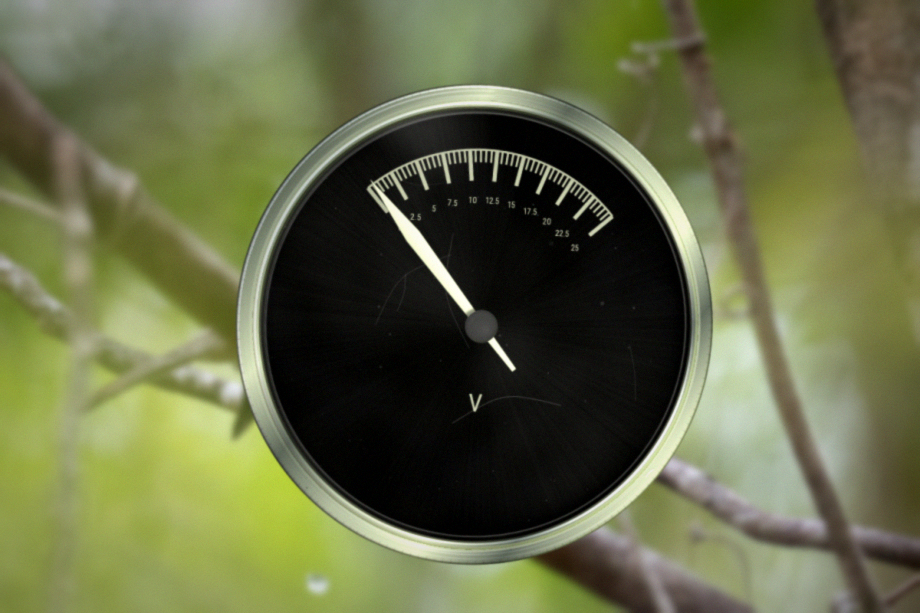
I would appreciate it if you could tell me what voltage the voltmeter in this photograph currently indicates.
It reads 0.5 V
